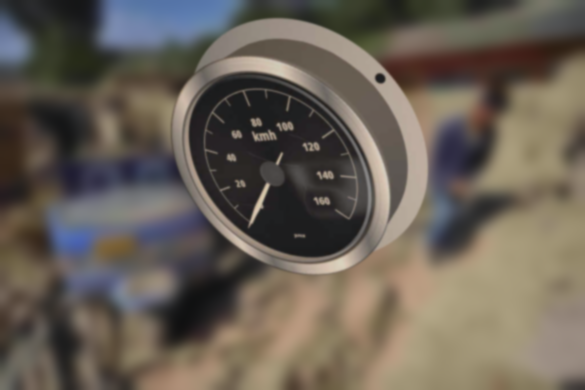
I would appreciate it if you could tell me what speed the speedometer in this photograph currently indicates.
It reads 0 km/h
